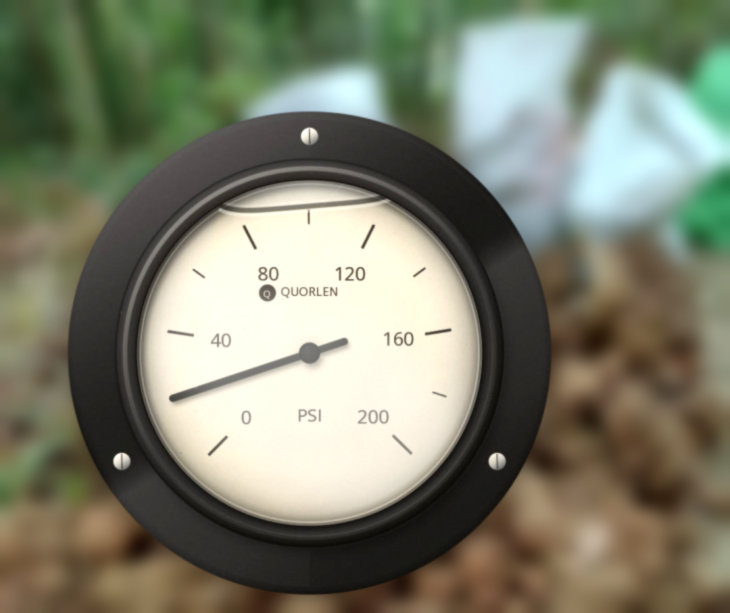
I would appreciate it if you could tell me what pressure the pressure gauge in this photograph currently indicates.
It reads 20 psi
